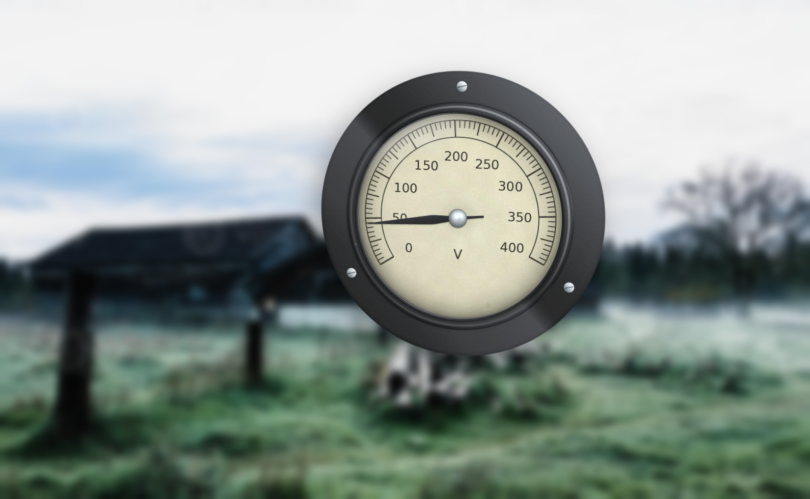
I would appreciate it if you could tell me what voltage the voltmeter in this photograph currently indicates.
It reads 45 V
